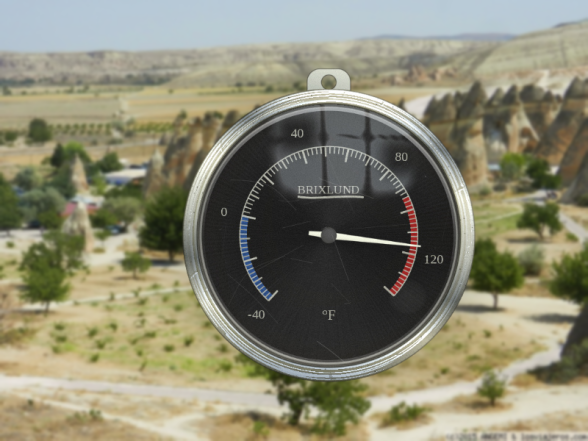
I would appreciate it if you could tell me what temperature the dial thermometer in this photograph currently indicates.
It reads 116 °F
